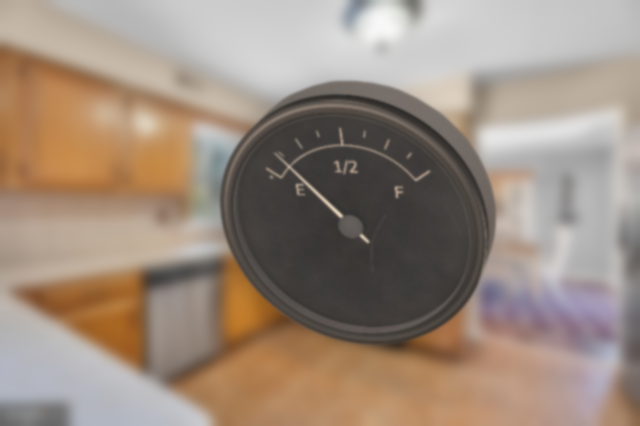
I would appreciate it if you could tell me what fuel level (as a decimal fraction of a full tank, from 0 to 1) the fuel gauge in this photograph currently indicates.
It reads 0.125
